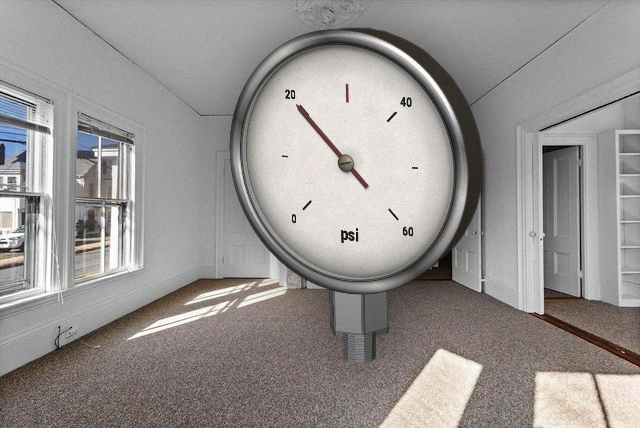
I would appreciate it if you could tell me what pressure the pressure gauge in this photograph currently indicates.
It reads 20 psi
